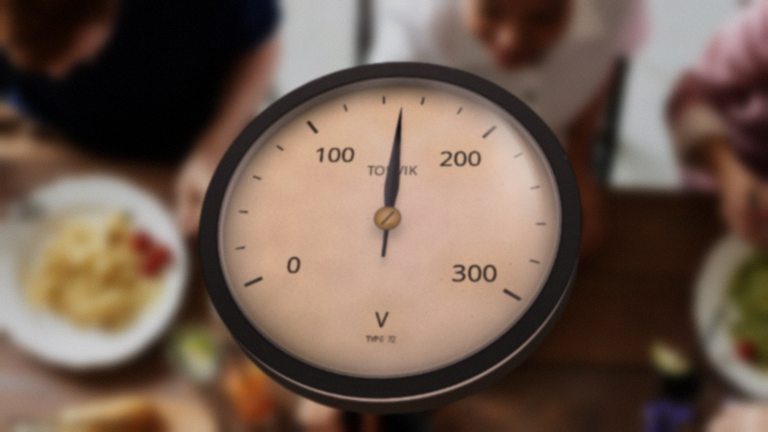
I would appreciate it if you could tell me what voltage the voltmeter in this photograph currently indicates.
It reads 150 V
